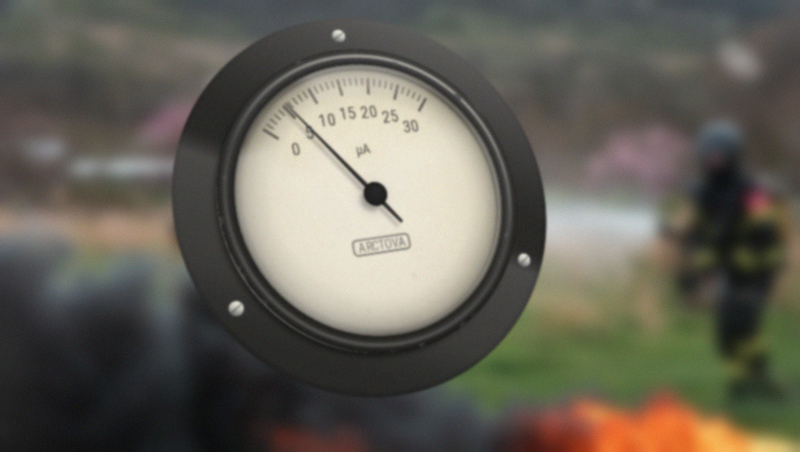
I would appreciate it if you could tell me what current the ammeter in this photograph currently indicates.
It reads 5 µA
